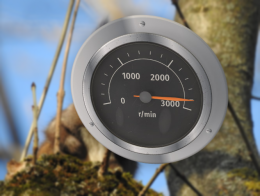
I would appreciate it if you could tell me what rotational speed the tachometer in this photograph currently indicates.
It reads 2800 rpm
